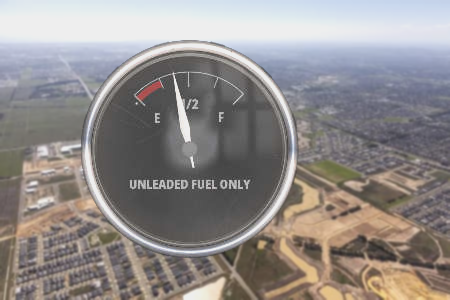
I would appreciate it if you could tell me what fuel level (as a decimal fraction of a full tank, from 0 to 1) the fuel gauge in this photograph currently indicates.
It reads 0.375
